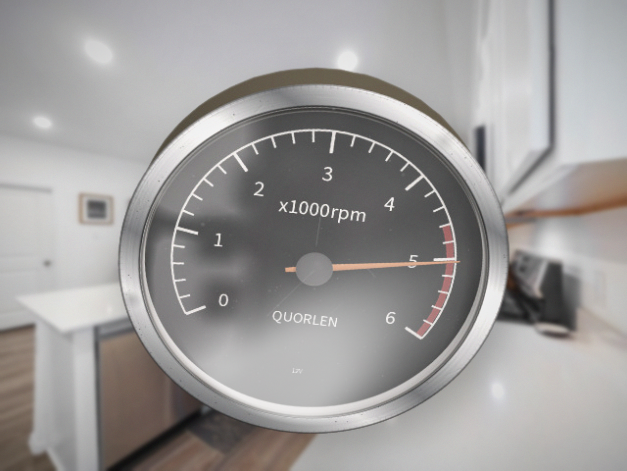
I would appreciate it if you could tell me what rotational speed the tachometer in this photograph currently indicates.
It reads 5000 rpm
